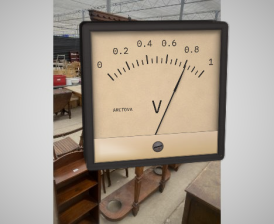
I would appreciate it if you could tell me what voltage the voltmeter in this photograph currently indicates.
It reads 0.8 V
